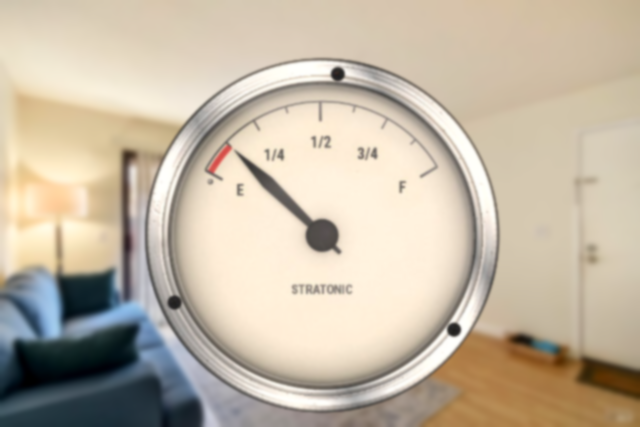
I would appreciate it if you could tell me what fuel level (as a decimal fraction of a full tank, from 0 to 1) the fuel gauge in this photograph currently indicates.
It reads 0.125
